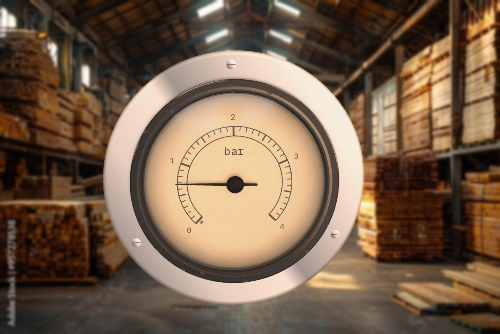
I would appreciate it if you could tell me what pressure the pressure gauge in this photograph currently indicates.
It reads 0.7 bar
